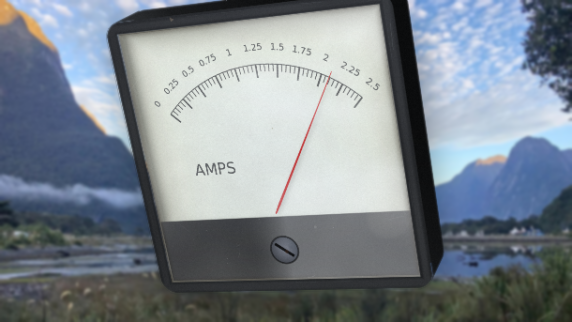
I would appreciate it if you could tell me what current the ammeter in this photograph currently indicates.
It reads 2.1 A
